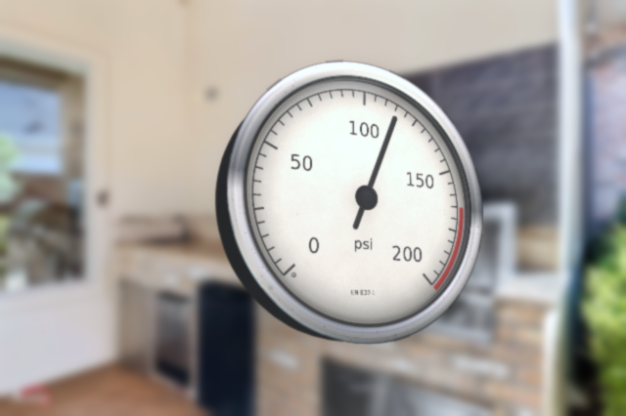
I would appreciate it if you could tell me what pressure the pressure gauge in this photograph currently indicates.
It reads 115 psi
